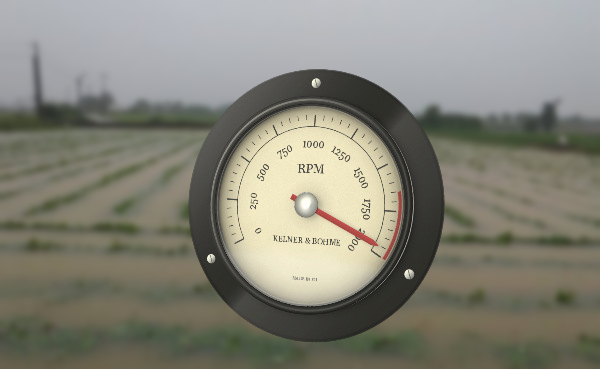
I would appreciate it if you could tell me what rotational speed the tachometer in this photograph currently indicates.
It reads 1950 rpm
